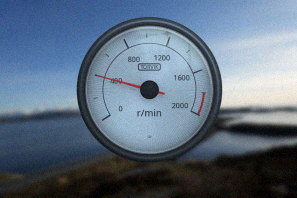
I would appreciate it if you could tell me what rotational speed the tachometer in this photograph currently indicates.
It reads 400 rpm
